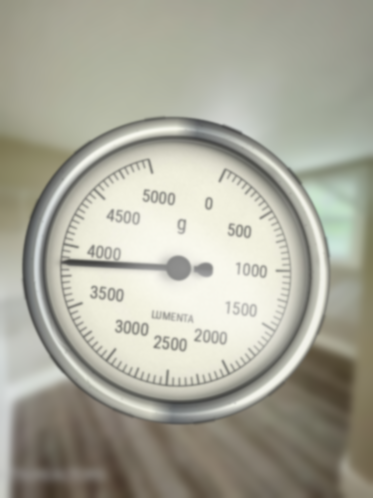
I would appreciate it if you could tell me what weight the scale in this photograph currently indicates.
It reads 3850 g
